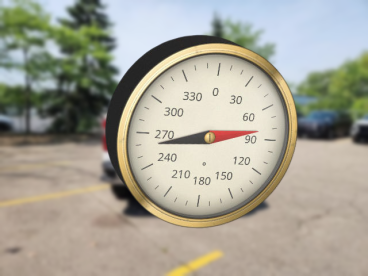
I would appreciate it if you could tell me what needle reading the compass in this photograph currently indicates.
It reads 80 °
